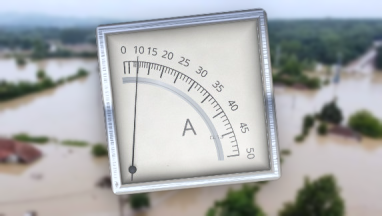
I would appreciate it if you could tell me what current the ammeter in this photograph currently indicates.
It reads 10 A
